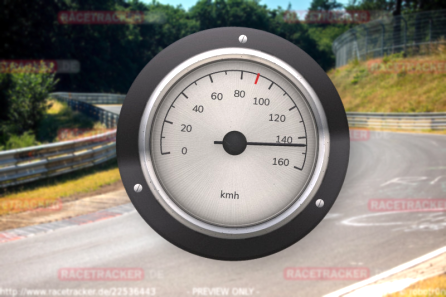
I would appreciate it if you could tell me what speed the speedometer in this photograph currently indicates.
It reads 145 km/h
